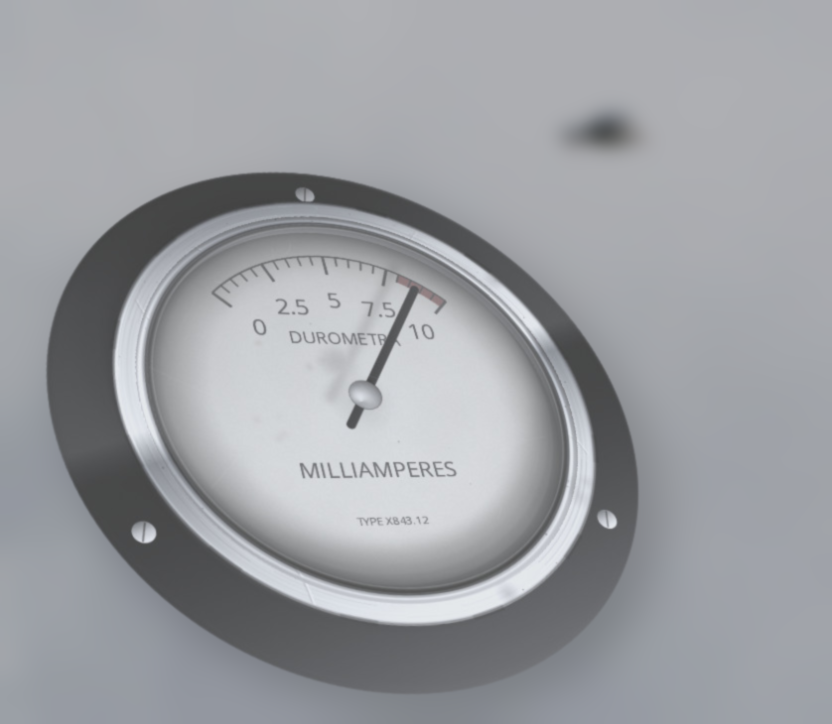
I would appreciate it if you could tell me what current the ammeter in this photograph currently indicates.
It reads 8.75 mA
